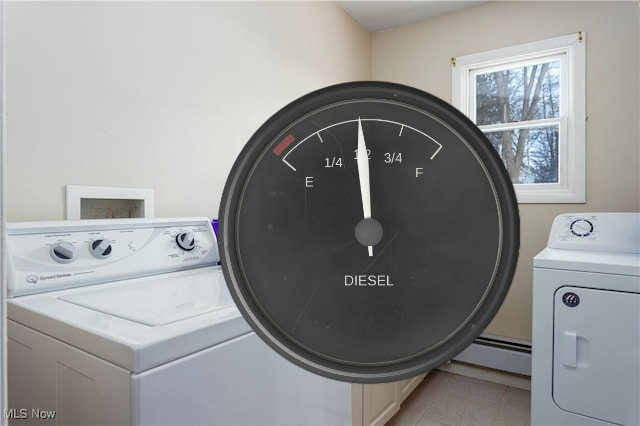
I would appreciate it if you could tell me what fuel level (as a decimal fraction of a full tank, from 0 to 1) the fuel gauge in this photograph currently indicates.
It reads 0.5
